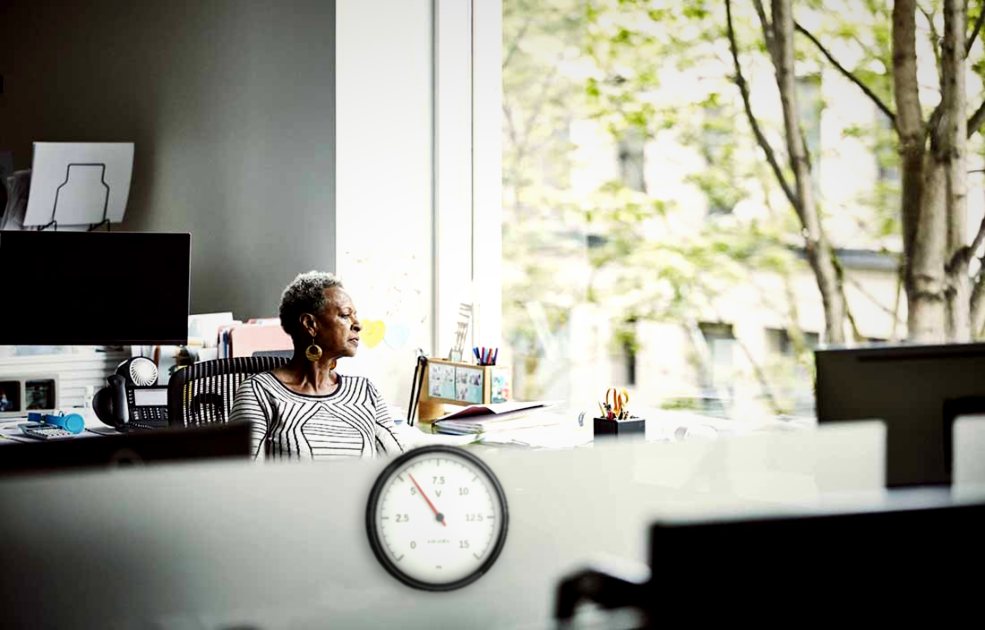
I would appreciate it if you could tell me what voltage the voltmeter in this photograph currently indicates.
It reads 5.5 V
